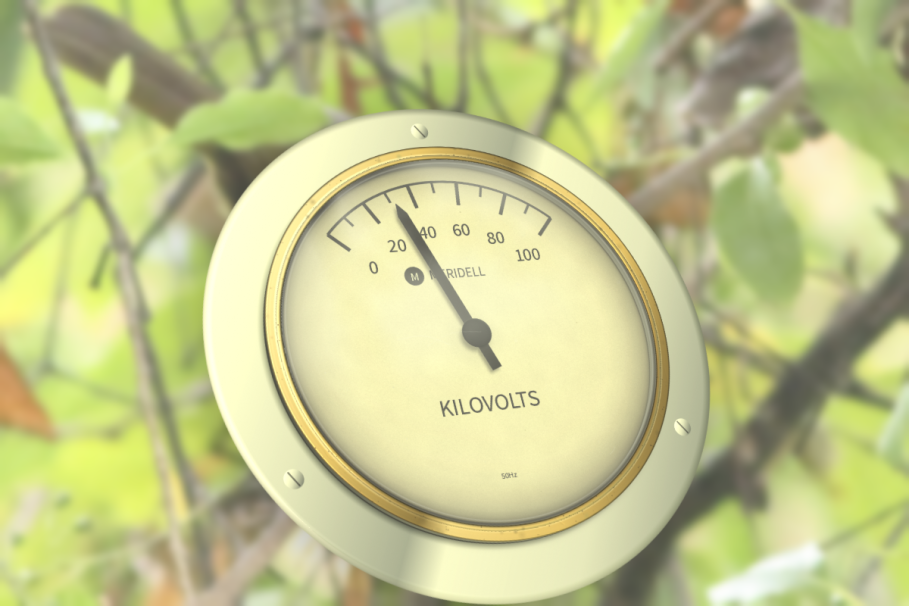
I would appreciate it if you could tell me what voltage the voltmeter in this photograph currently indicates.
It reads 30 kV
